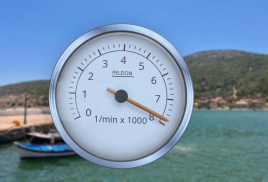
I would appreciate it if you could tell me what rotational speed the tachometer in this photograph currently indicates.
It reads 7800 rpm
